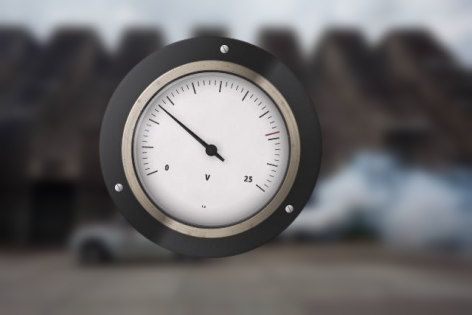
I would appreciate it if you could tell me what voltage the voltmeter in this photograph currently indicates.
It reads 6.5 V
